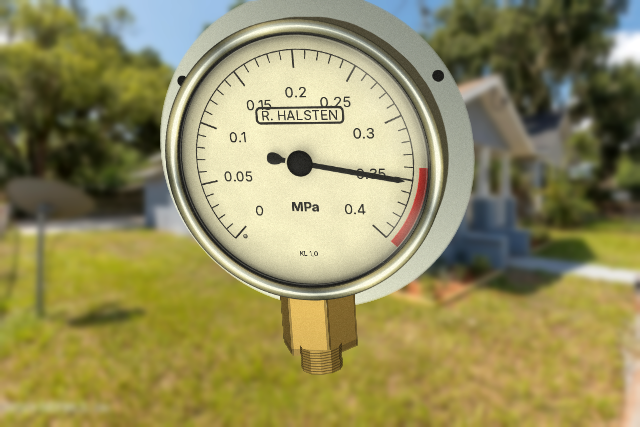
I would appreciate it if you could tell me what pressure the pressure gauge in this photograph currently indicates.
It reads 0.35 MPa
